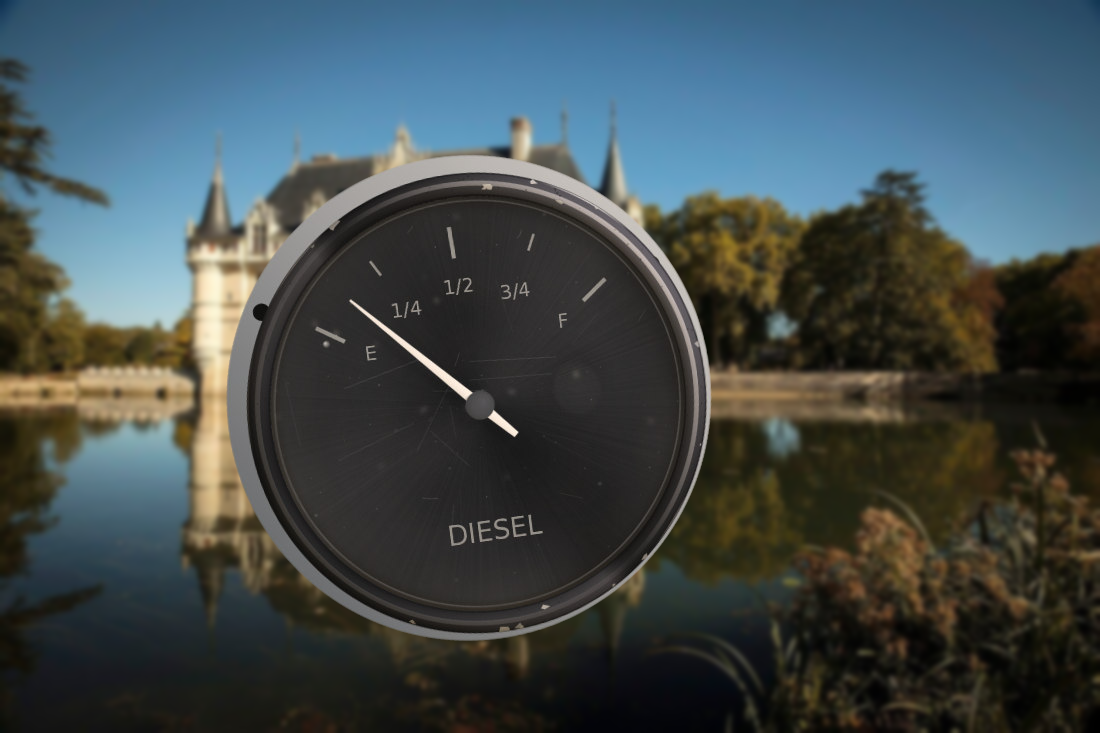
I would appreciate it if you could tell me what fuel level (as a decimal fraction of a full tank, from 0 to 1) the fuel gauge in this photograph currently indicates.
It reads 0.125
